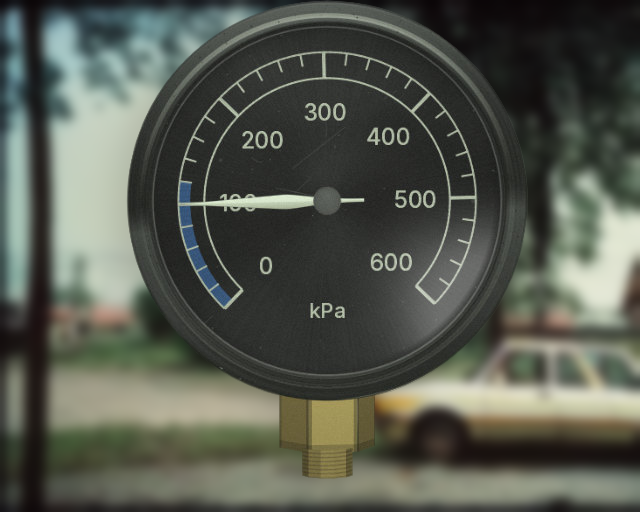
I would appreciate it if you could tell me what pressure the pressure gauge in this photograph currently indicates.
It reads 100 kPa
